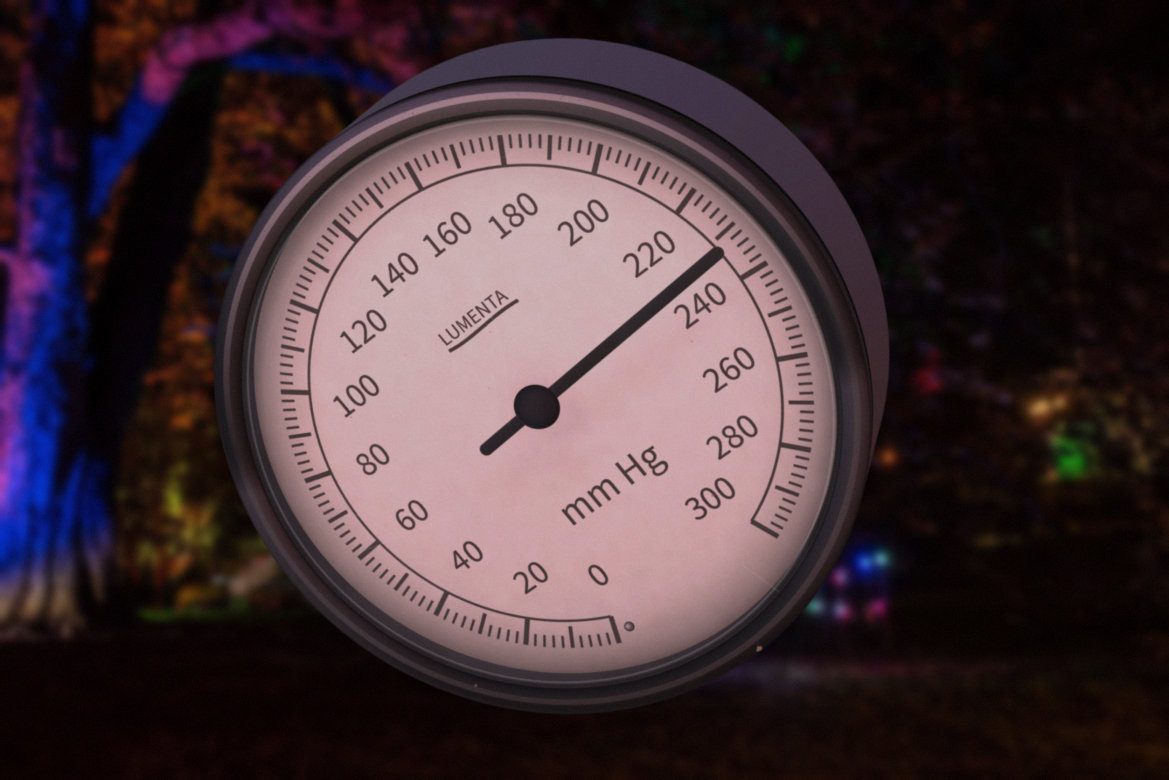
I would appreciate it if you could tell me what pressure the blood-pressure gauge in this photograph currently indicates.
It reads 232 mmHg
